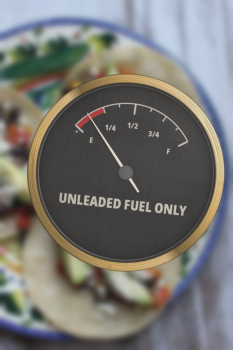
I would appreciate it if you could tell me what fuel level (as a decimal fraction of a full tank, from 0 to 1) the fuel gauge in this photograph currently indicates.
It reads 0.125
